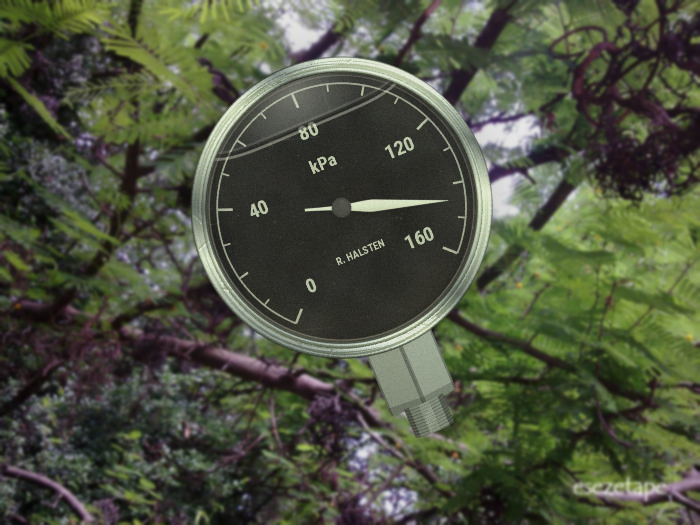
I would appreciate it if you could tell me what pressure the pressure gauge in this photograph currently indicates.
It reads 145 kPa
